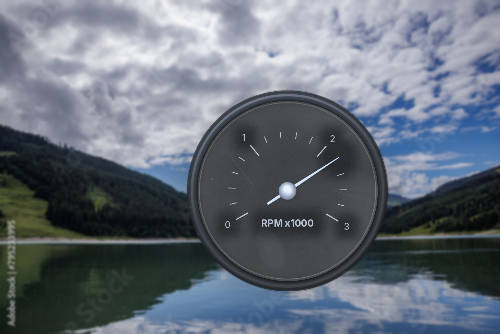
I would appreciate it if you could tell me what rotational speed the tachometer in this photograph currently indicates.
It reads 2200 rpm
